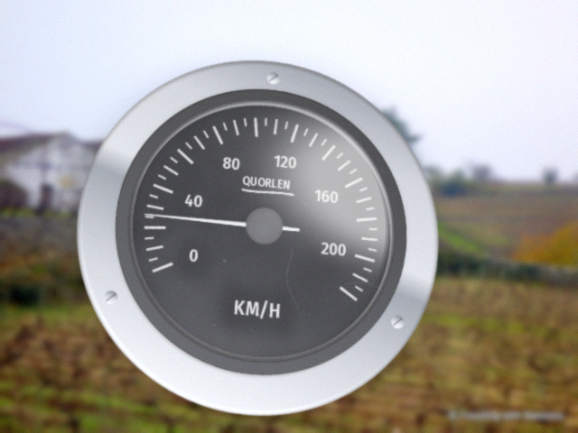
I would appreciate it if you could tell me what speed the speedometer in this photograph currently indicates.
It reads 25 km/h
